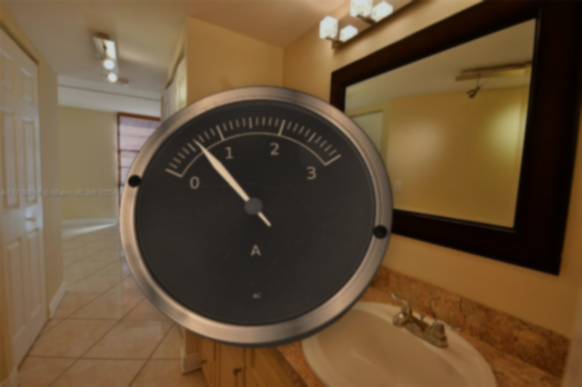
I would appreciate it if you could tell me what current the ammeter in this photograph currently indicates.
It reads 0.6 A
